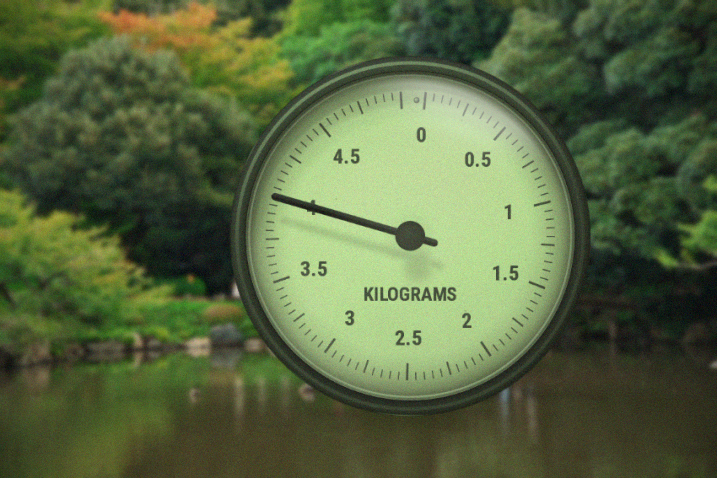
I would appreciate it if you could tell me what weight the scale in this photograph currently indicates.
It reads 4 kg
